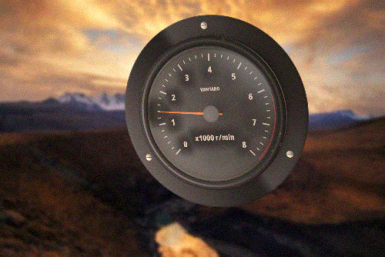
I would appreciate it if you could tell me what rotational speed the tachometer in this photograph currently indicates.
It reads 1400 rpm
